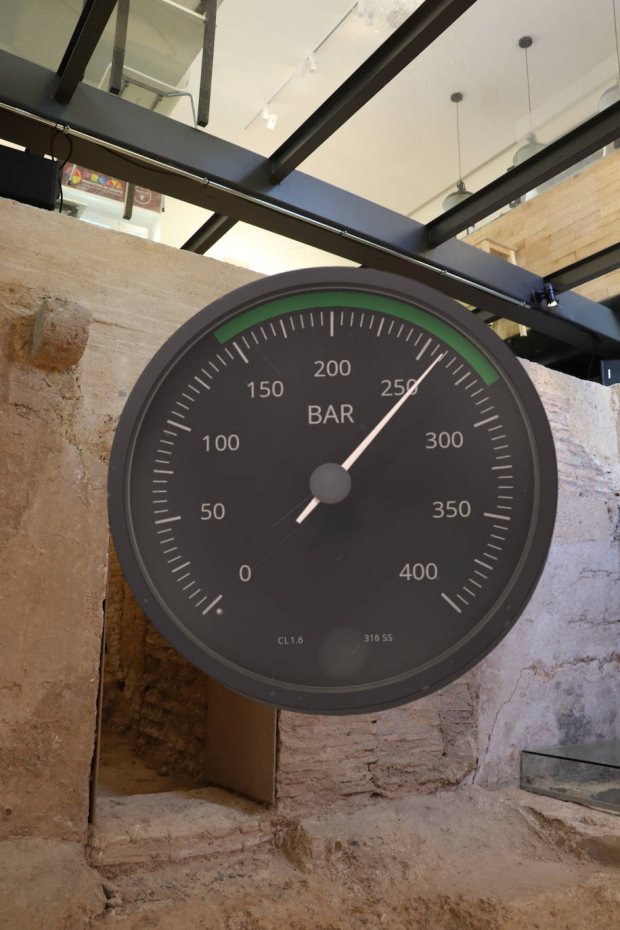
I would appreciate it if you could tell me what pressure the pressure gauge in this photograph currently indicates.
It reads 260 bar
